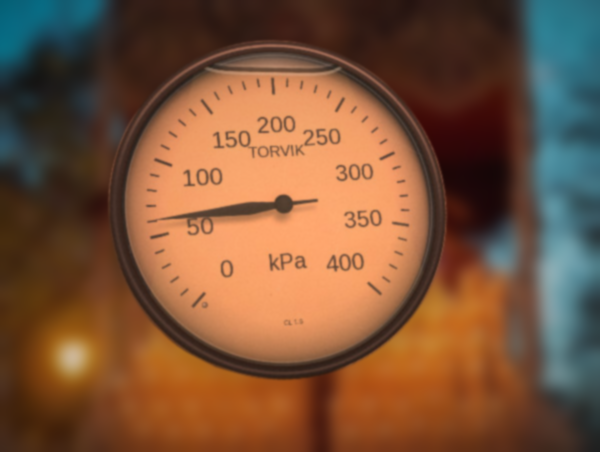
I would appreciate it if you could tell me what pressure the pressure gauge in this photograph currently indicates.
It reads 60 kPa
